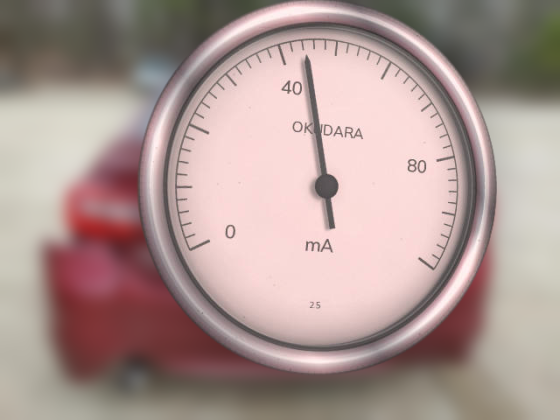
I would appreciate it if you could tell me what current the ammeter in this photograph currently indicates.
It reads 44 mA
